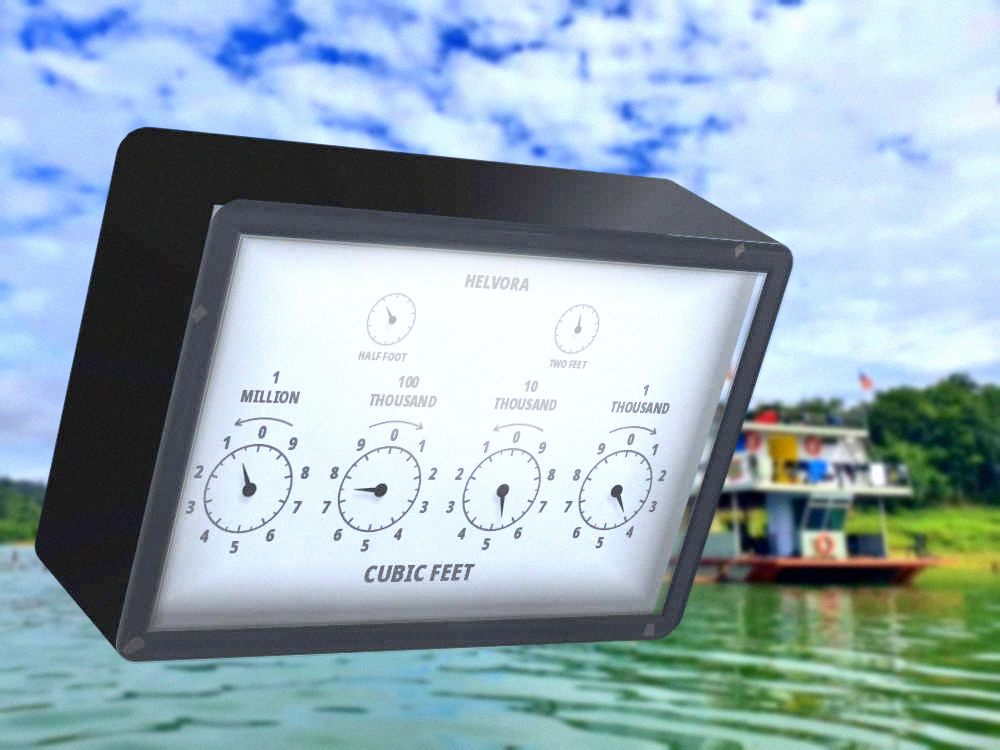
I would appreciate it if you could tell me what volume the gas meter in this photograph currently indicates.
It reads 75400 ft³
